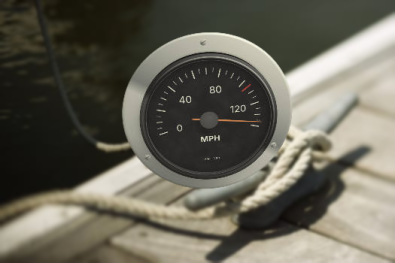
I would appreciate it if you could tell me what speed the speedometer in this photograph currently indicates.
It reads 135 mph
